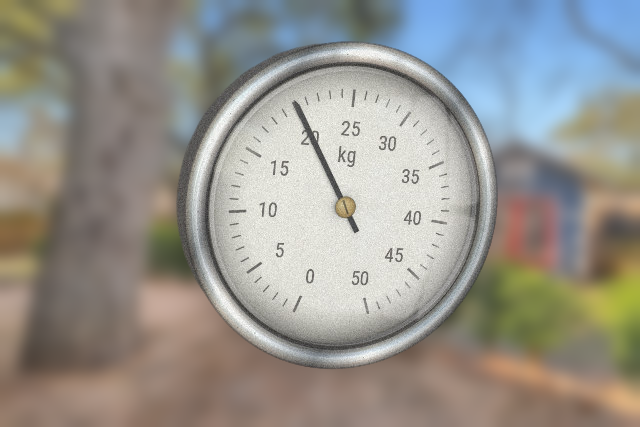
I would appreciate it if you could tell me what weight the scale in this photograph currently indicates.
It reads 20 kg
